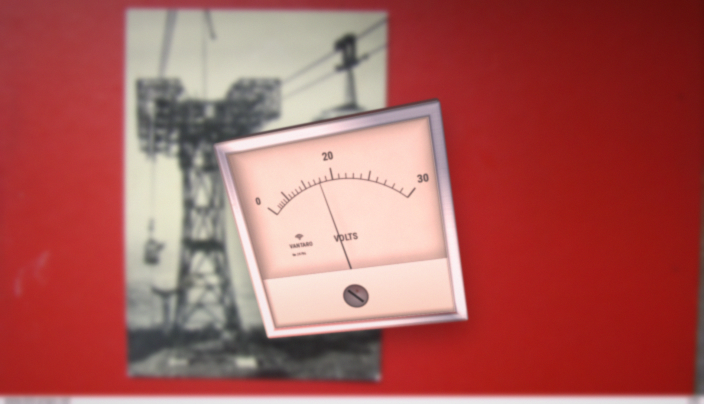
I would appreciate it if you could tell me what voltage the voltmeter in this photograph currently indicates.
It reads 18 V
